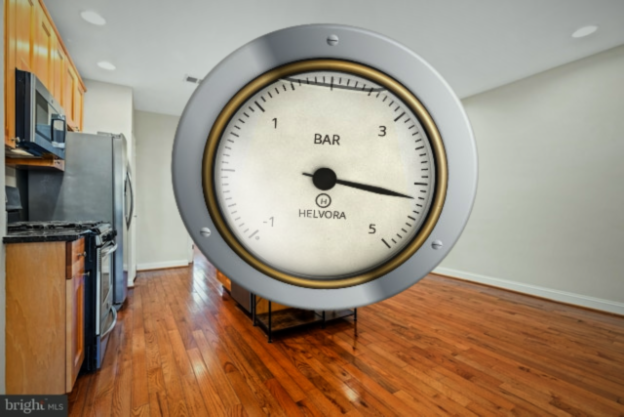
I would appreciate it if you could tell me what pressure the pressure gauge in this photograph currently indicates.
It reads 4.2 bar
